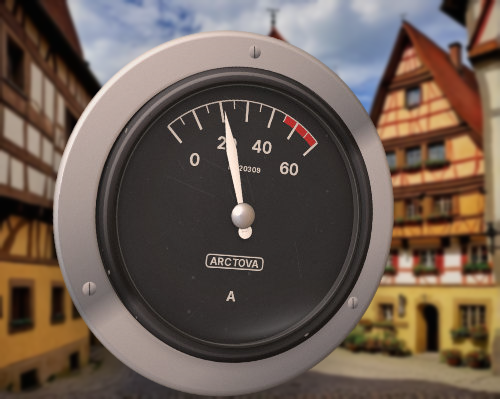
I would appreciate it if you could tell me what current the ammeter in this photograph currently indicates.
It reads 20 A
